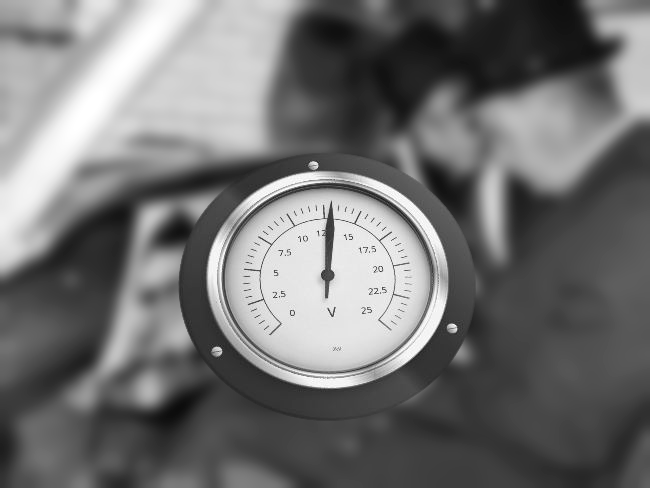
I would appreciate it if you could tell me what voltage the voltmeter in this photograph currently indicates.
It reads 13 V
